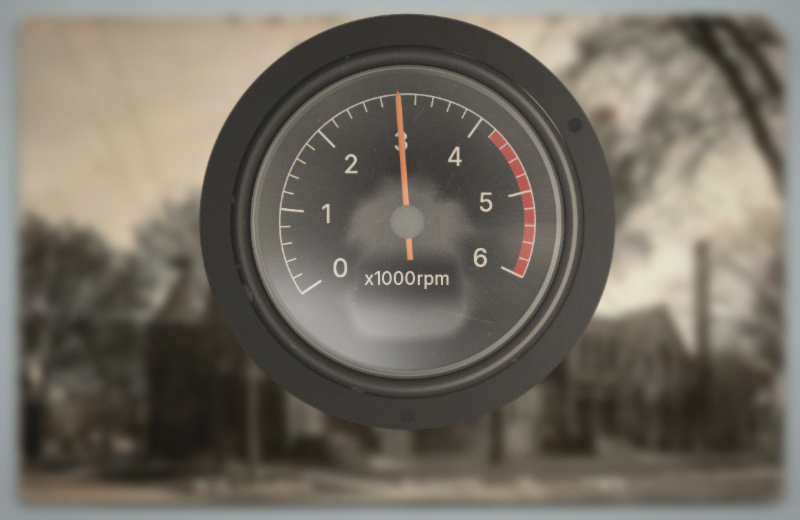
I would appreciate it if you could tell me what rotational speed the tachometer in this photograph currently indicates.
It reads 3000 rpm
